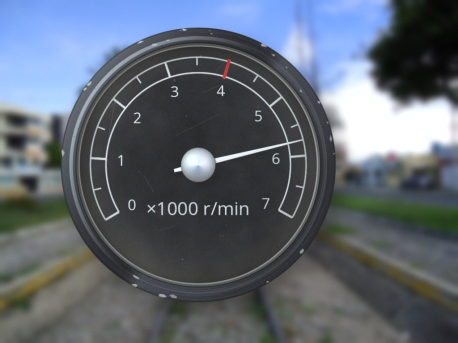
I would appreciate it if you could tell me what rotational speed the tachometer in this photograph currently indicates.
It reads 5750 rpm
